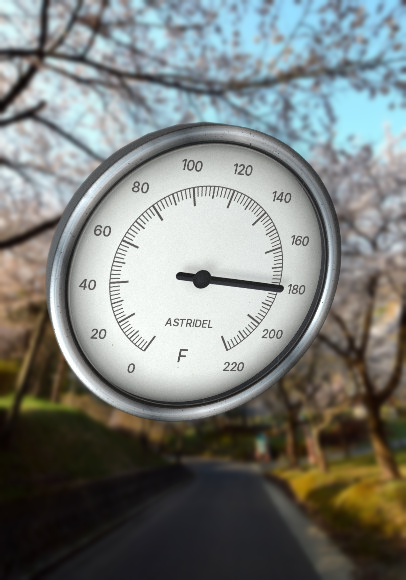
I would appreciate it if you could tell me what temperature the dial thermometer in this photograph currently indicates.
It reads 180 °F
